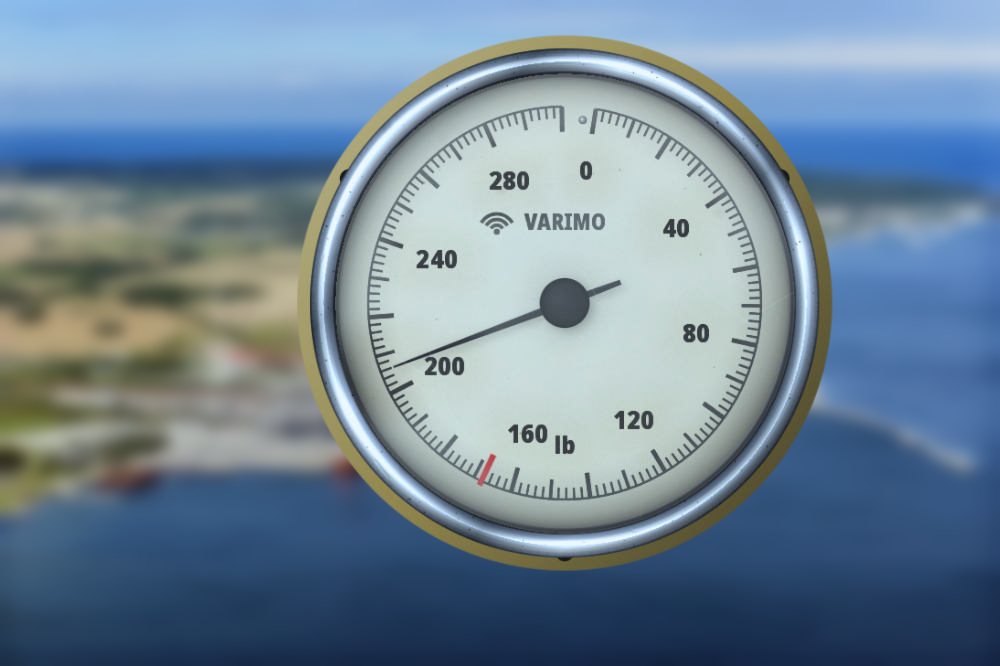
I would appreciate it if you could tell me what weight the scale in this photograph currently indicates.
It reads 206 lb
